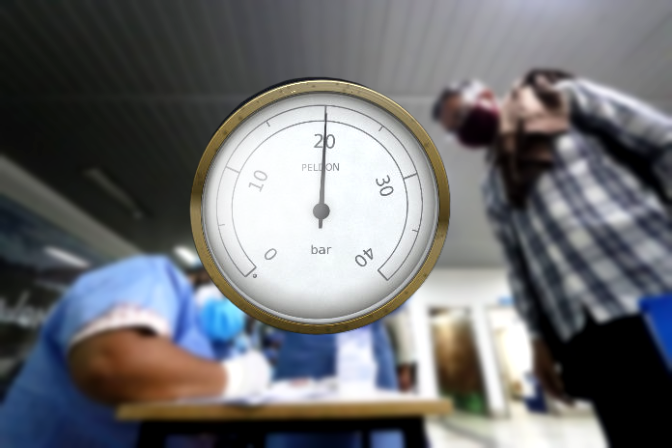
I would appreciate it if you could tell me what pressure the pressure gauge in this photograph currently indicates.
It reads 20 bar
